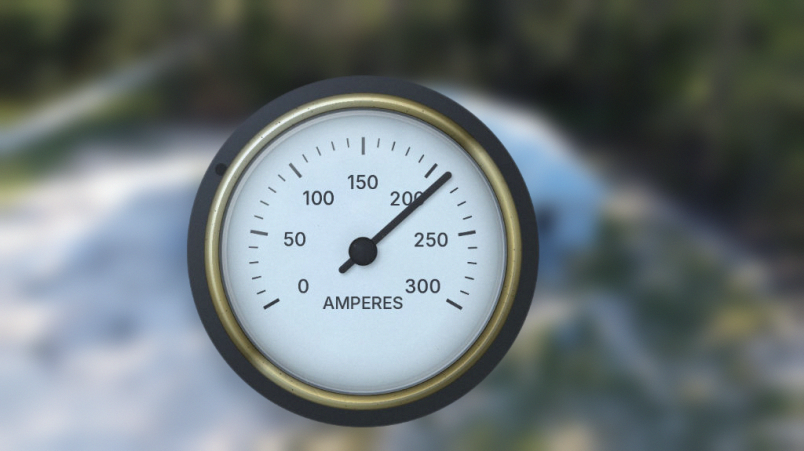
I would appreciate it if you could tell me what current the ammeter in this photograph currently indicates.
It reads 210 A
